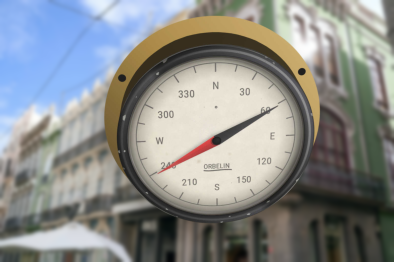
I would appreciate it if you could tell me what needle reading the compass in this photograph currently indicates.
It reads 240 °
